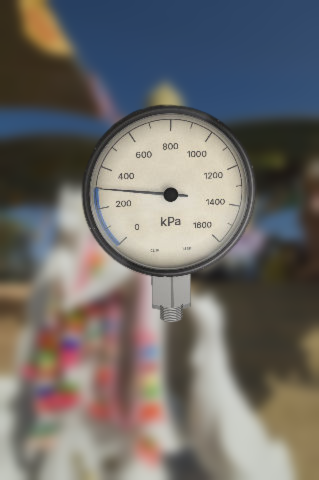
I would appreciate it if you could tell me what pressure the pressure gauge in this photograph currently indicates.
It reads 300 kPa
